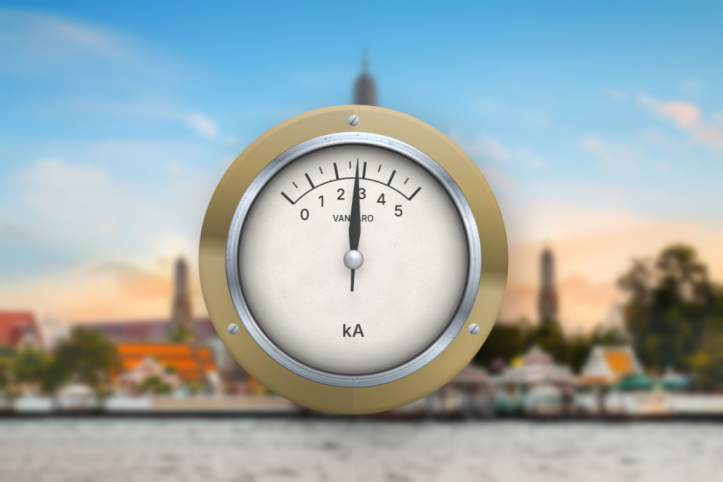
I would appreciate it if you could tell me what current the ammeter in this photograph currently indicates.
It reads 2.75 kA
